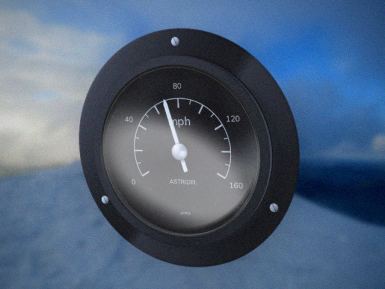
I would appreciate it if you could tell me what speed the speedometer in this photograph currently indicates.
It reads 70 mph
